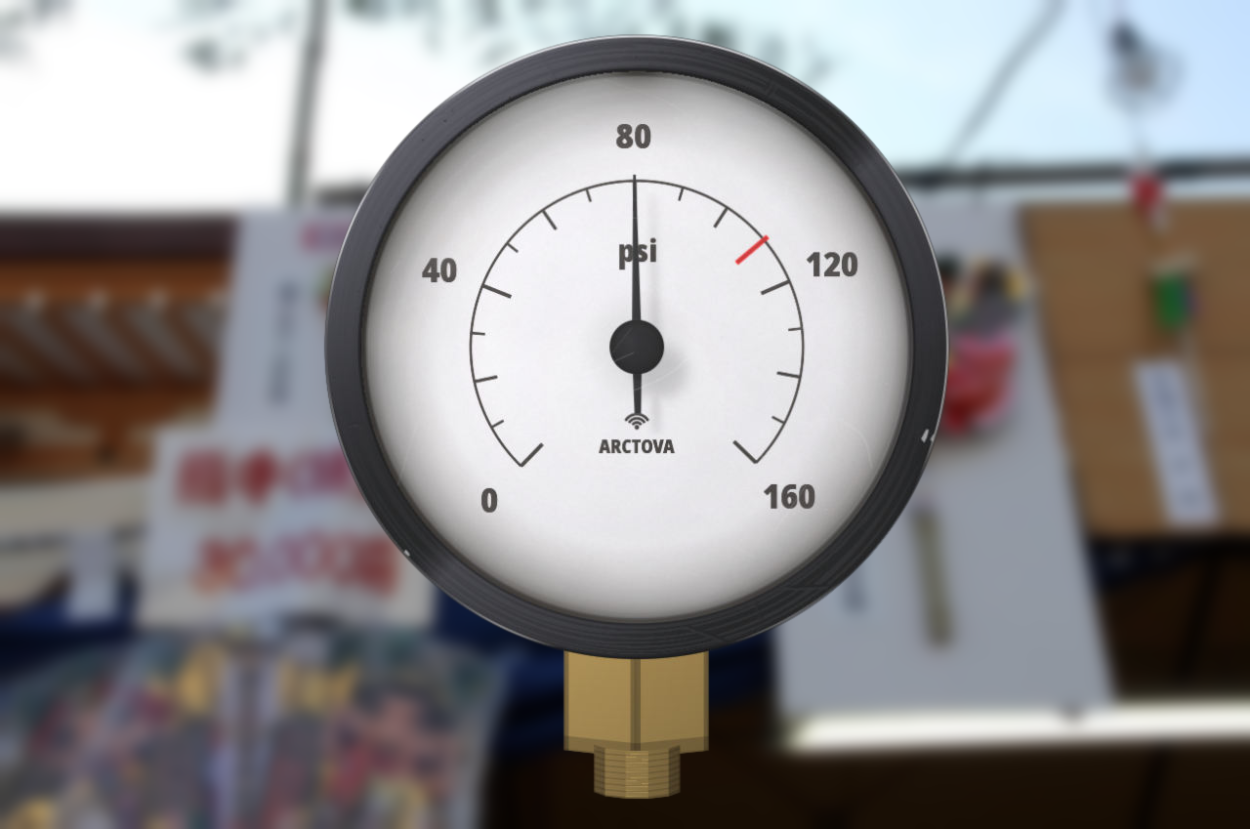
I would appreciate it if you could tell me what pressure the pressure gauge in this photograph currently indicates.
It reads 80 psi
